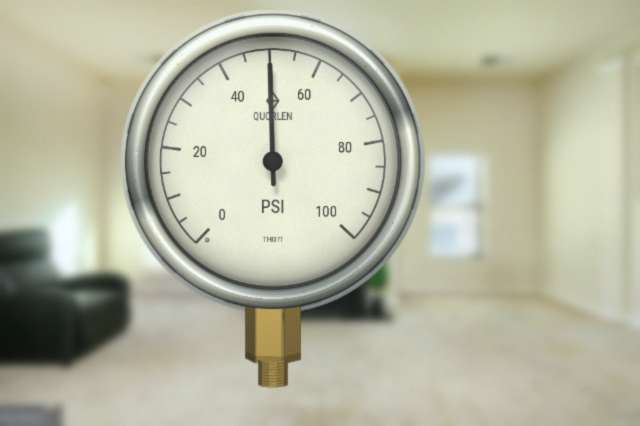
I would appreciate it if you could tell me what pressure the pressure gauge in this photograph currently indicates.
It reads 50 psi
